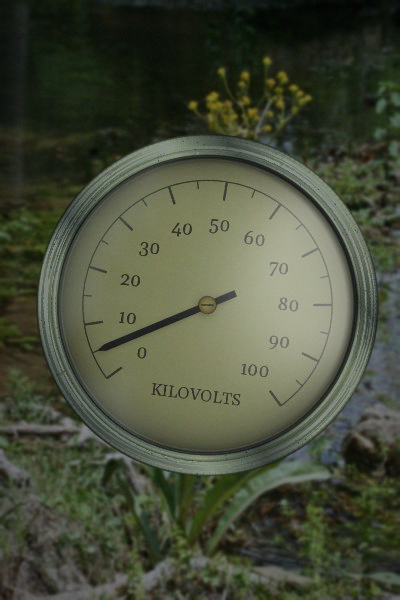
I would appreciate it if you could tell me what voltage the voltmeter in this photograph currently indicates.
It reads 5 kV
